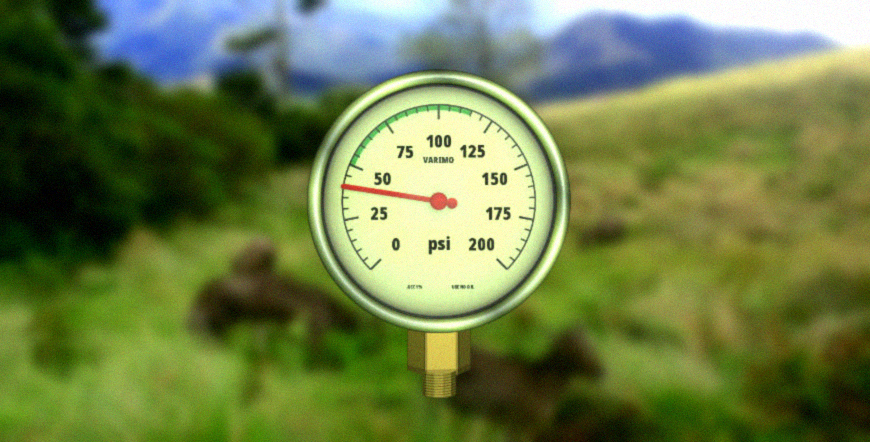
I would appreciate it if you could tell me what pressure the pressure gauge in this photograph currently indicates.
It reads 40 psi
